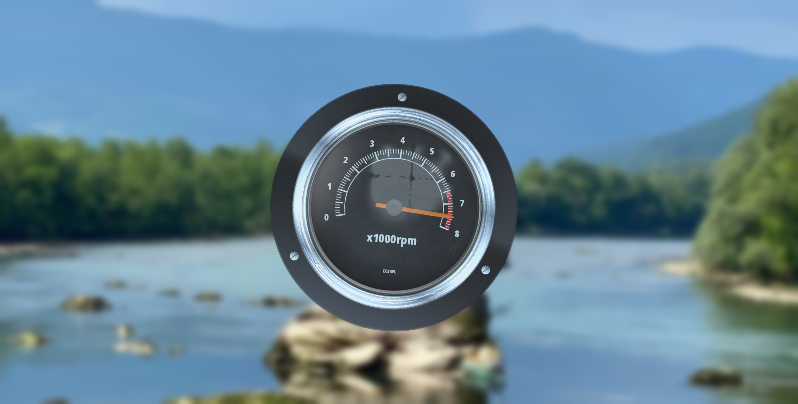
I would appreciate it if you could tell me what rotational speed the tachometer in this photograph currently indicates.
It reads 7500 rpm
